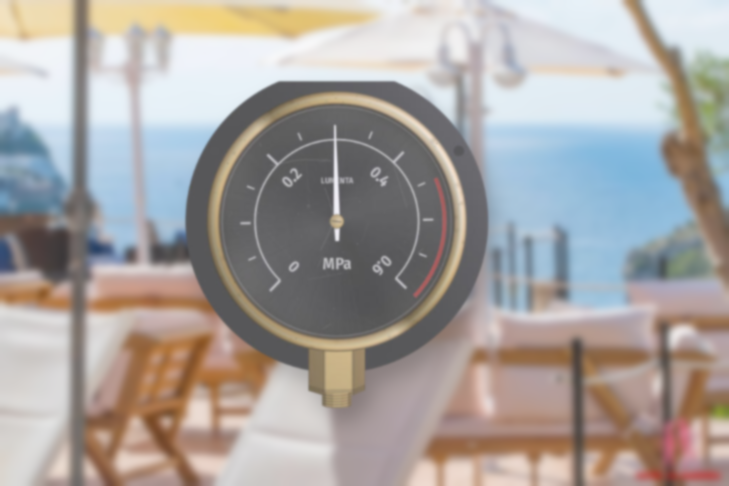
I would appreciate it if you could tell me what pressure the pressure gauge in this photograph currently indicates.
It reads 0.3 MPa
